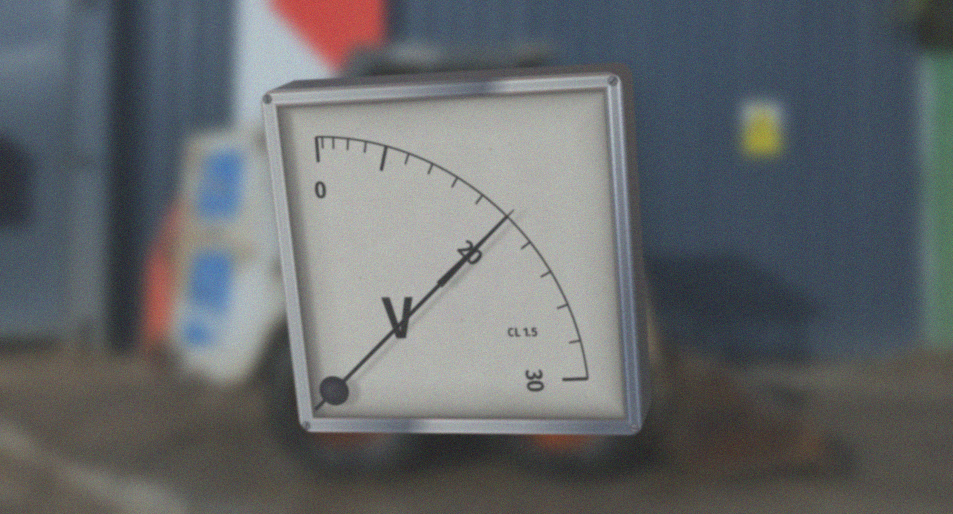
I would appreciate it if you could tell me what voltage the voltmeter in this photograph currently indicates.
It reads 20 V
